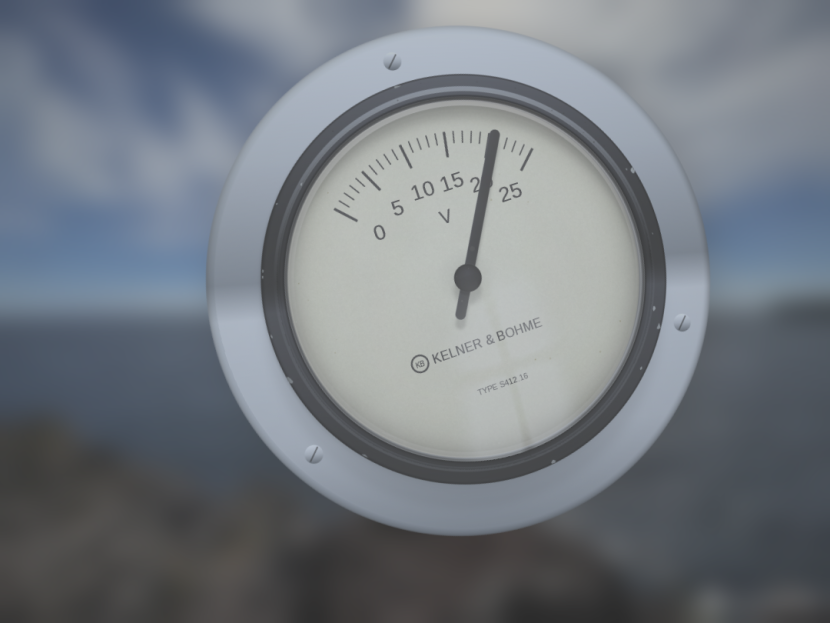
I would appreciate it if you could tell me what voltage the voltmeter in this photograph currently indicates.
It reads 20.5 V
